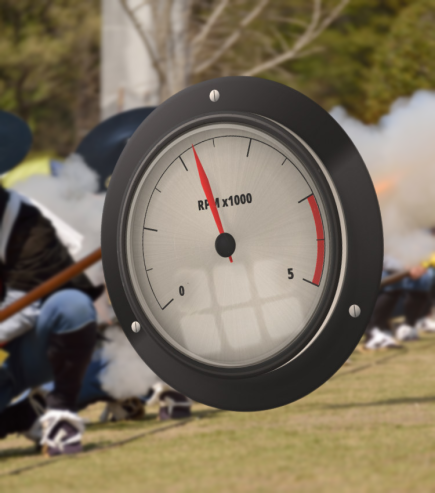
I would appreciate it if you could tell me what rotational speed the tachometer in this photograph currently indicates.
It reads 2250 rpm
